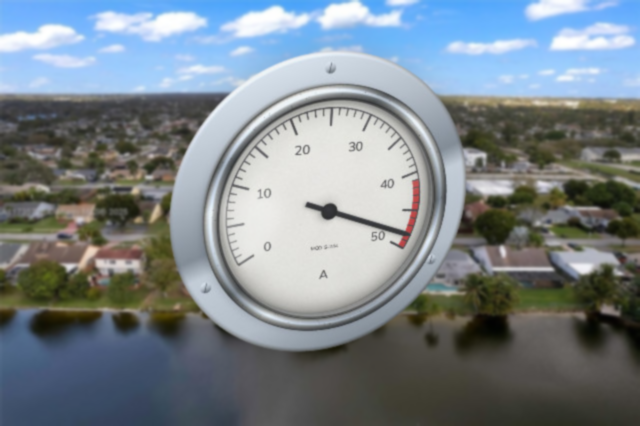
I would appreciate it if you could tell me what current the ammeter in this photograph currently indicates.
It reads 48 A
